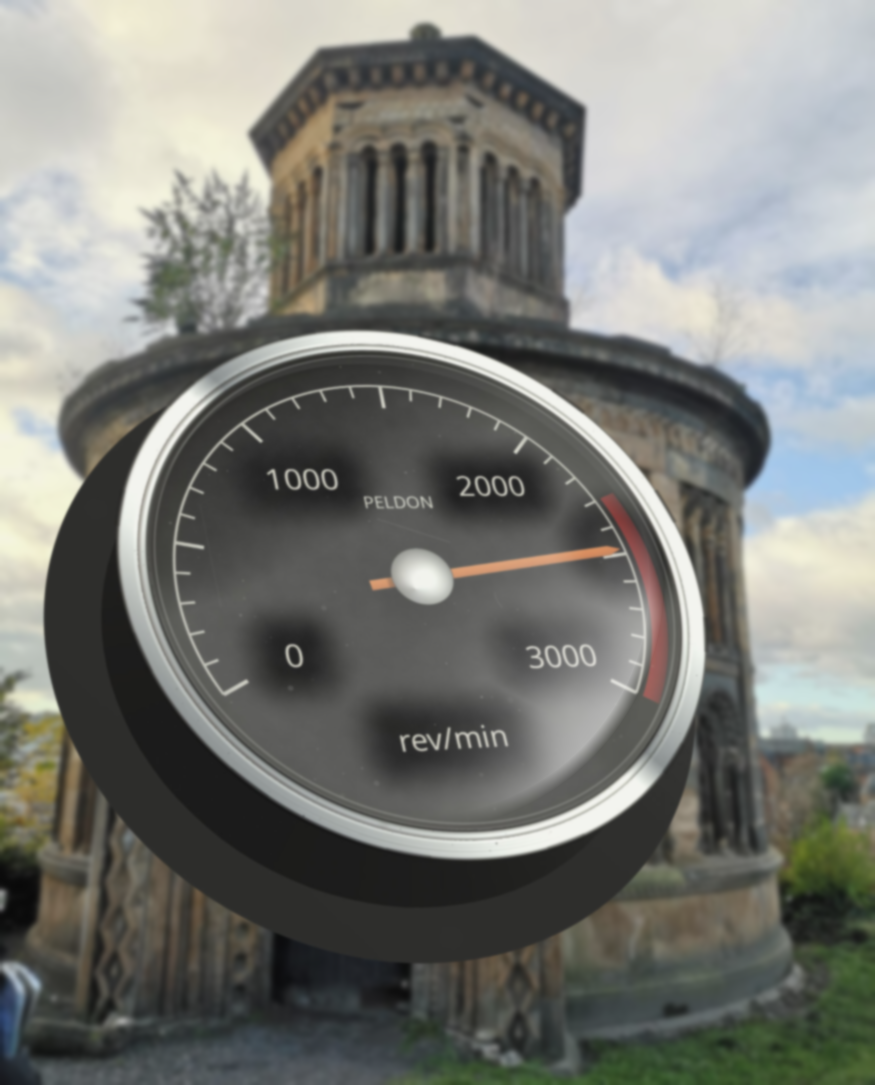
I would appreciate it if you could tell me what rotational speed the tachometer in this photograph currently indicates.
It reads 2500 rpm
